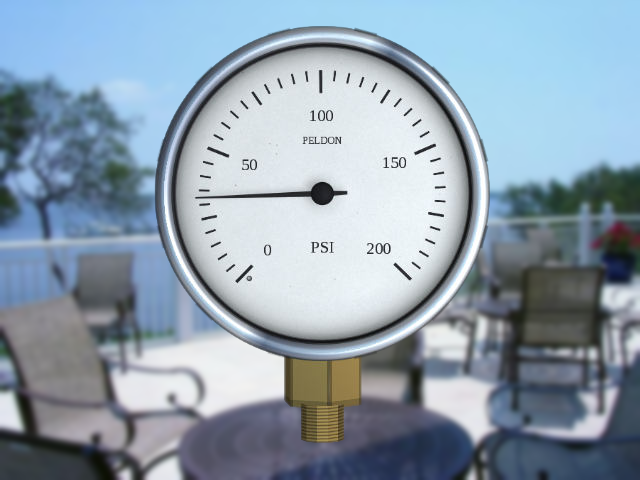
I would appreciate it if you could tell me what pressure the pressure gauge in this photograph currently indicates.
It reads 32.5 psi
